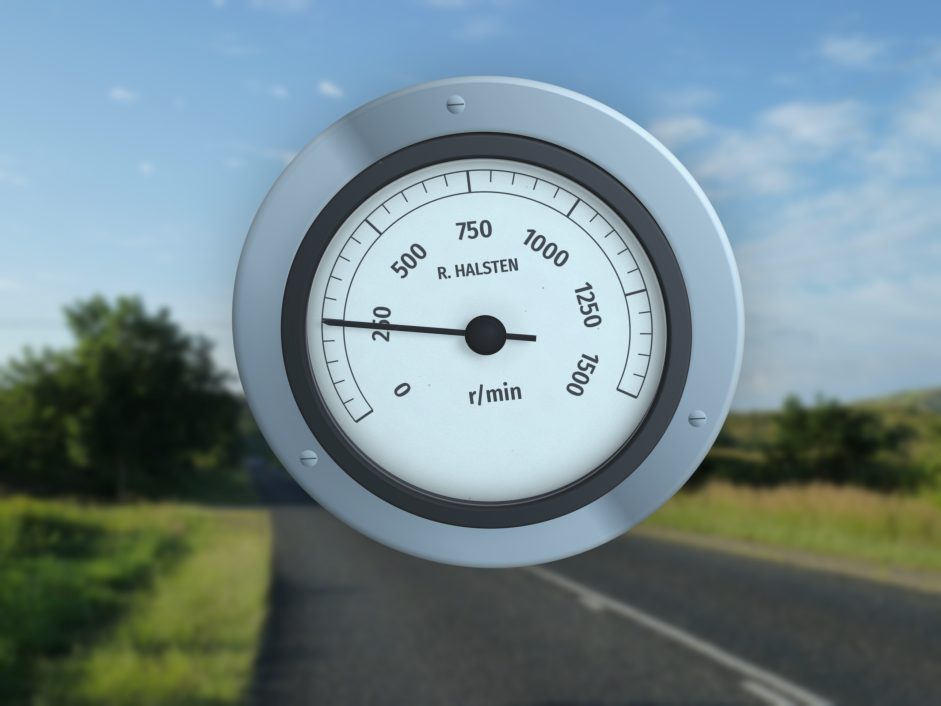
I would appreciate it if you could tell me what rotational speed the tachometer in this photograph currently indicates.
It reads 250 rpm
